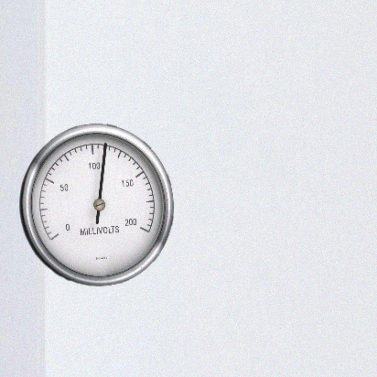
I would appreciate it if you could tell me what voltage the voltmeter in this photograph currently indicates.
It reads 110 mV
